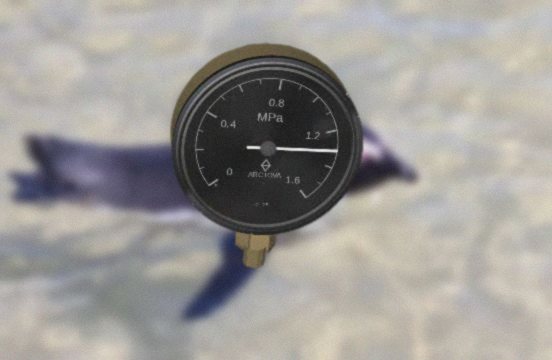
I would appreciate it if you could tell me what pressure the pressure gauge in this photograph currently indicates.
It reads 1.3 MPa
